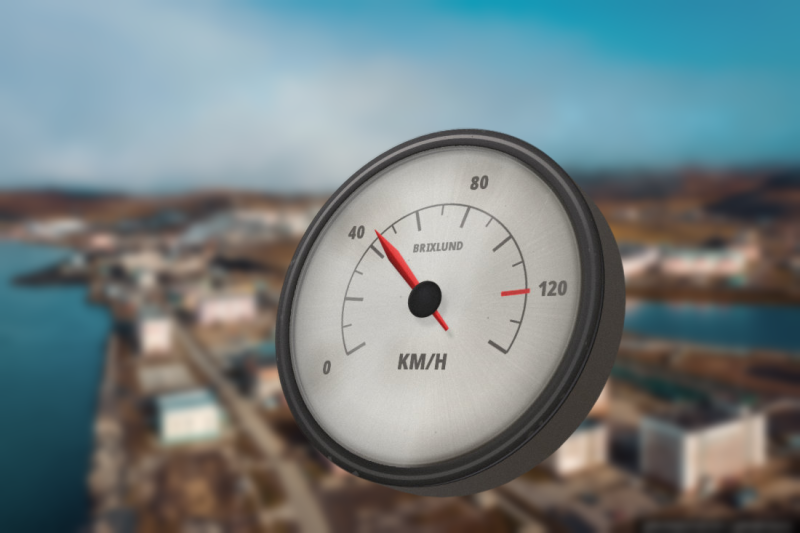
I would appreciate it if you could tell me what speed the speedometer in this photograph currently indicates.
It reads 45 km/h
